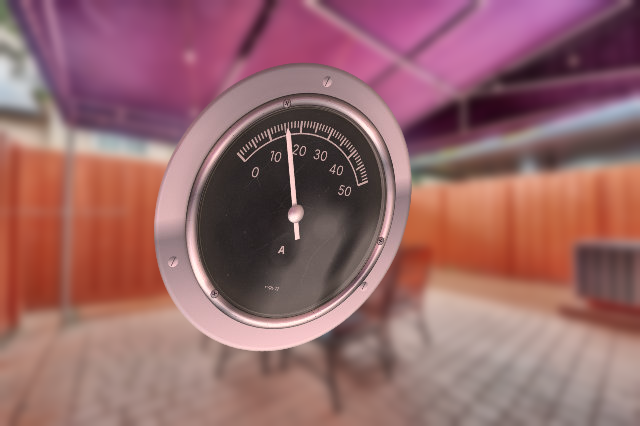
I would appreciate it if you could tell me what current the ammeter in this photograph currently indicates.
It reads 15 A
